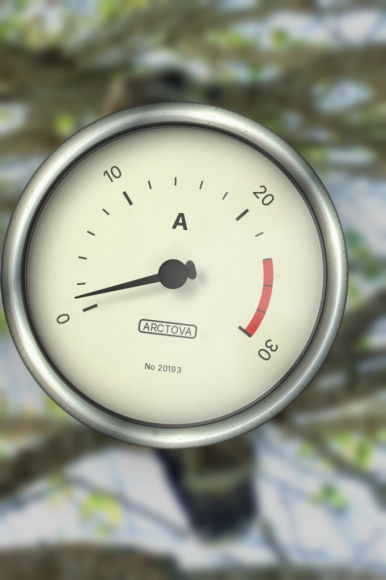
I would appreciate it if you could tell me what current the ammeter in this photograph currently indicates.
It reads 1 A
